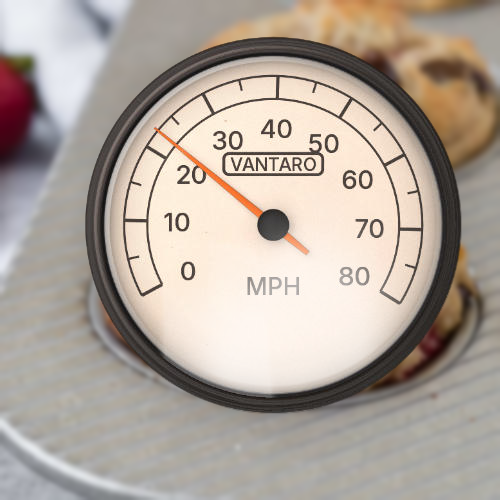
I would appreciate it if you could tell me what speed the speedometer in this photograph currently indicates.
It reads 22.5 mph
